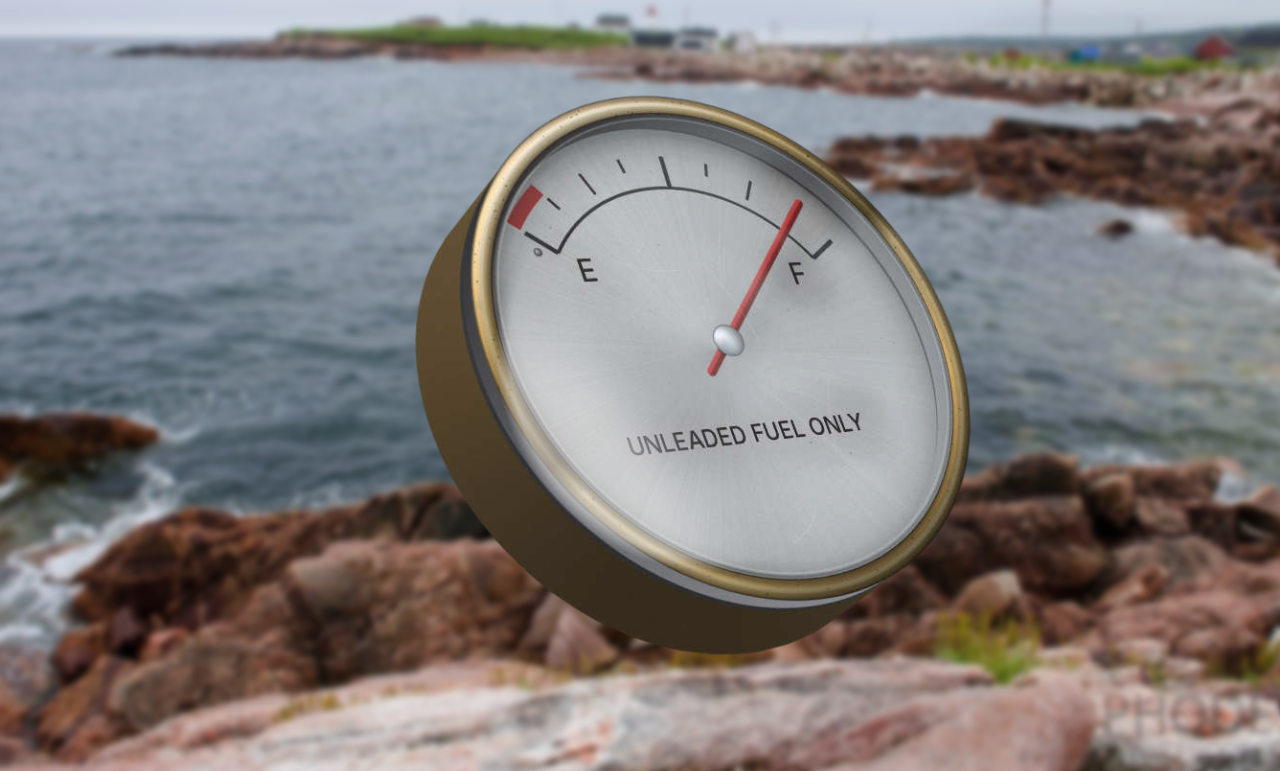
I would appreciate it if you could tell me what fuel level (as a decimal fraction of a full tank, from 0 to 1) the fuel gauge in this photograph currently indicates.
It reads 0.875
